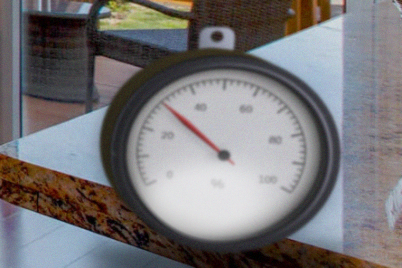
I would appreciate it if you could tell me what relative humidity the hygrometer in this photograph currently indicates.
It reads 30 %
